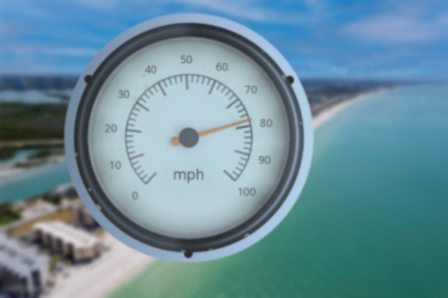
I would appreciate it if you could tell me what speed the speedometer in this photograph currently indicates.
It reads 78 mph
